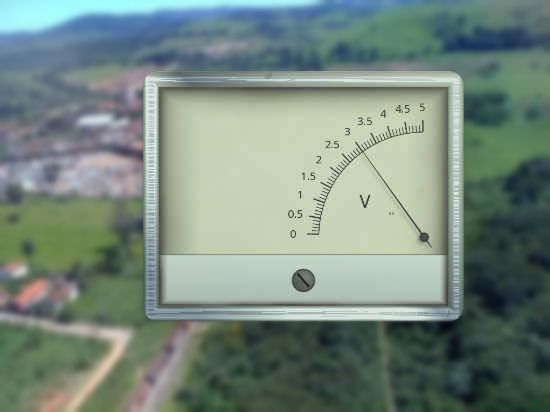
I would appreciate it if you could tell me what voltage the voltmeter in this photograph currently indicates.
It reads 3 V
